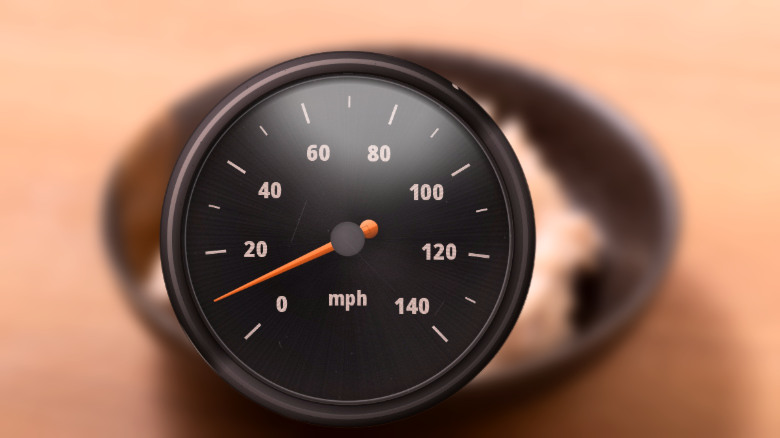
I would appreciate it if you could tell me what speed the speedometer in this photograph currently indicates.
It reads 10 mph
